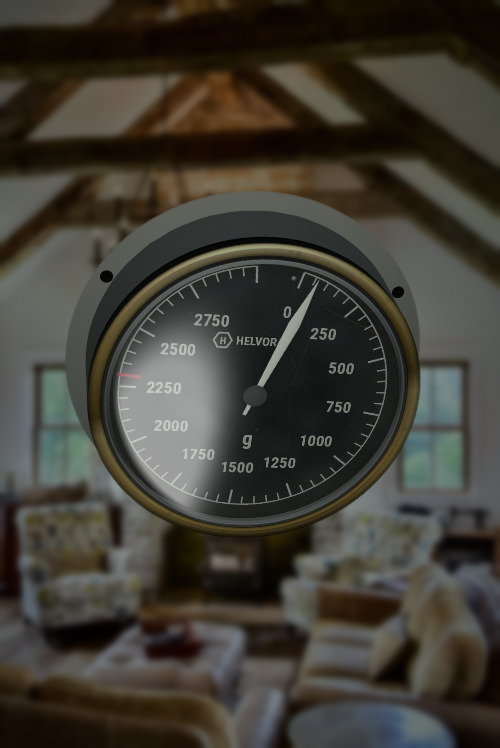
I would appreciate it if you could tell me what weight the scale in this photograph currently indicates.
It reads 50 g
